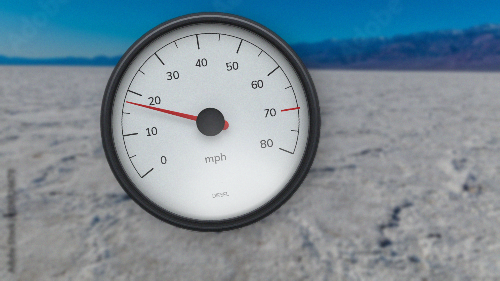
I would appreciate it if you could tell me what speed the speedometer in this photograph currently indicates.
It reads 17.5 mph
